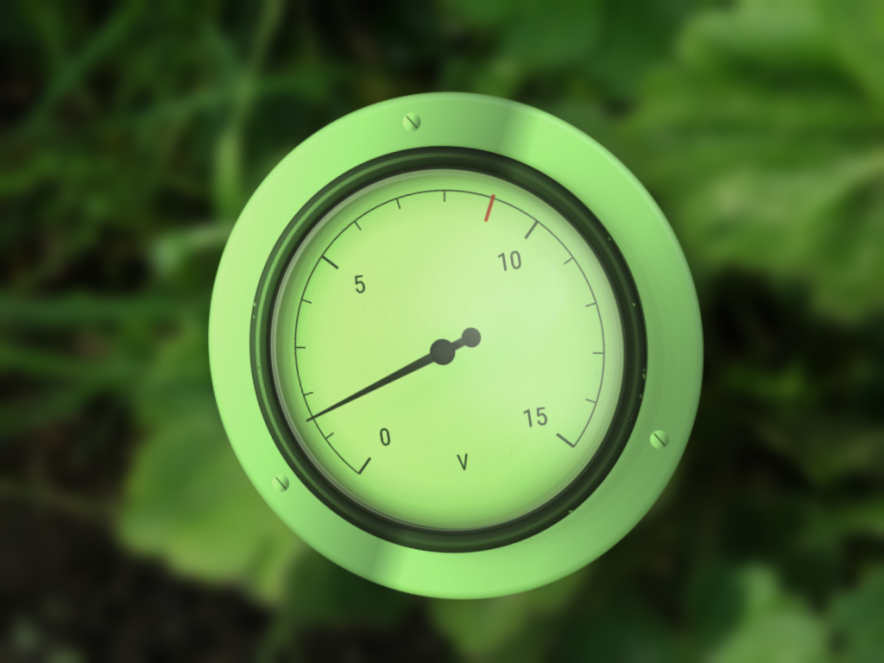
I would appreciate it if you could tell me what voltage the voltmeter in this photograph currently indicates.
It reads 1.5 V
